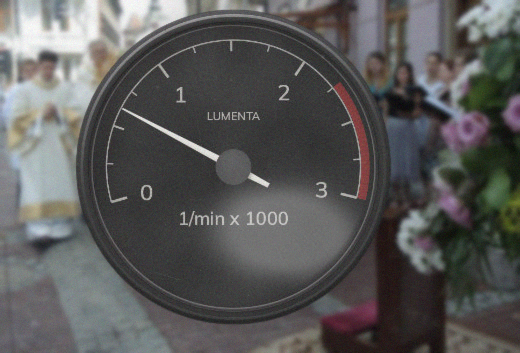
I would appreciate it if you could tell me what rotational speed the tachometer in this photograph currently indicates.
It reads 625 rpm
